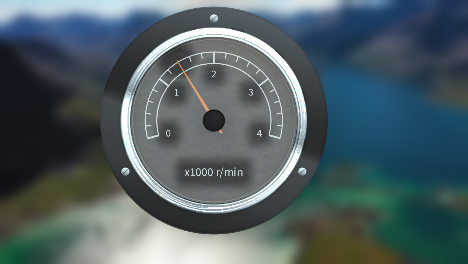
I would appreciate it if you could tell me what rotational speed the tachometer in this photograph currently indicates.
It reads 1400 rpm
